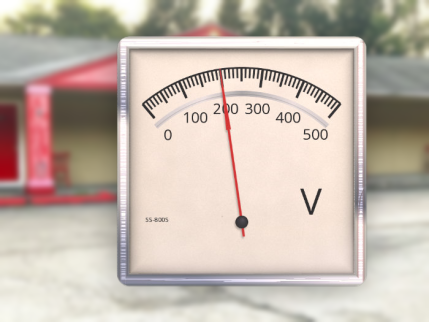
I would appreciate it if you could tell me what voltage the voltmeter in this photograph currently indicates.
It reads 200 V
